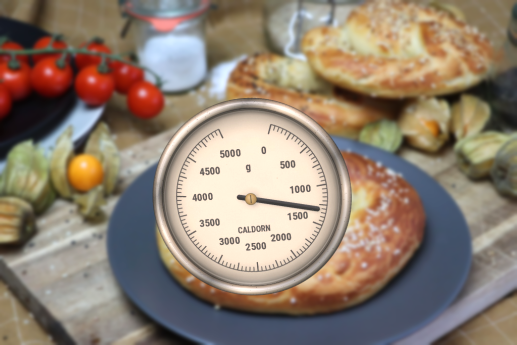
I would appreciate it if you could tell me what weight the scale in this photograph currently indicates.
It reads 1300 g
